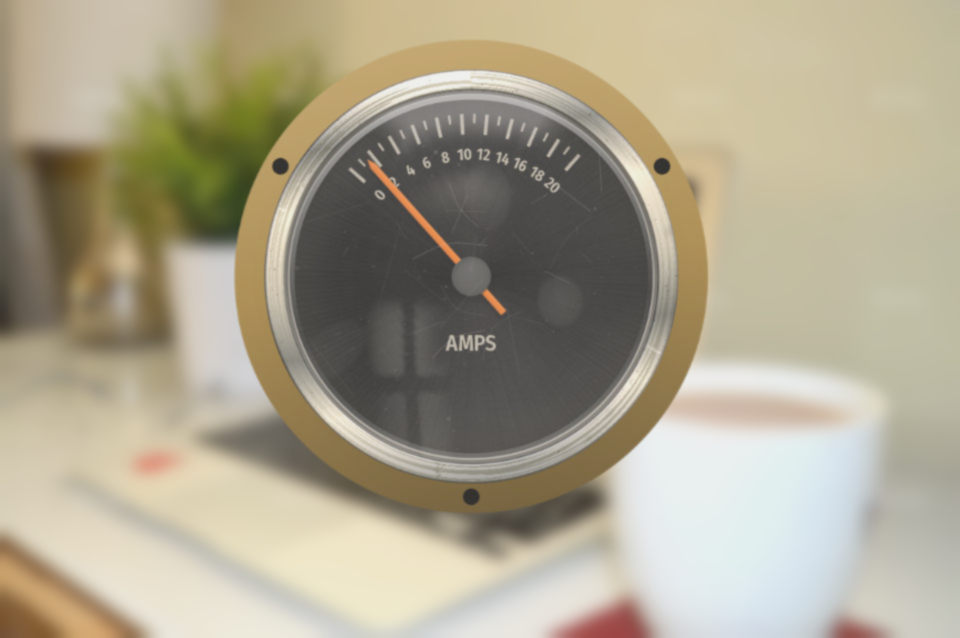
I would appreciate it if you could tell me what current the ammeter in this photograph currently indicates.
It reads 1.5 A
